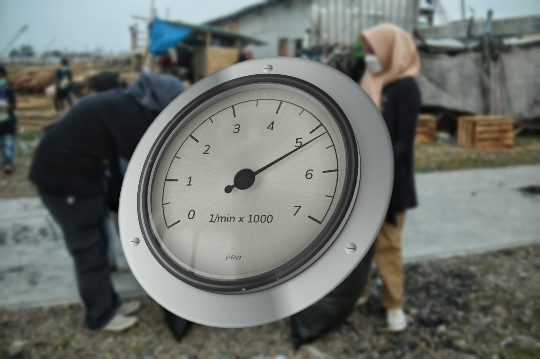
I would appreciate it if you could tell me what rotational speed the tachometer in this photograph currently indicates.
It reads 5250 rpm
